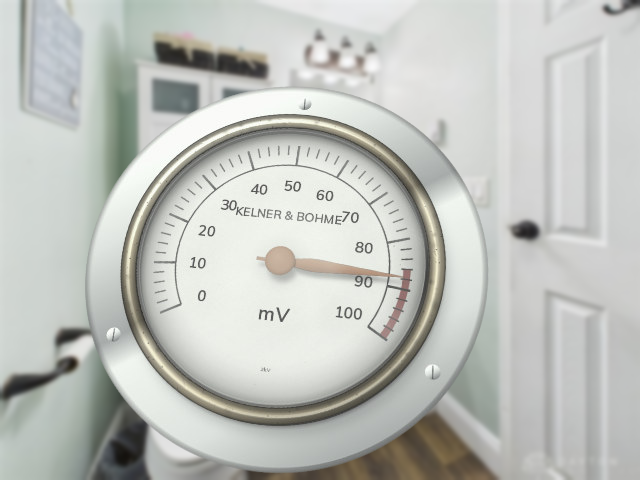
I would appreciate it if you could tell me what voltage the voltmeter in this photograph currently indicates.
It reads 88 mV
